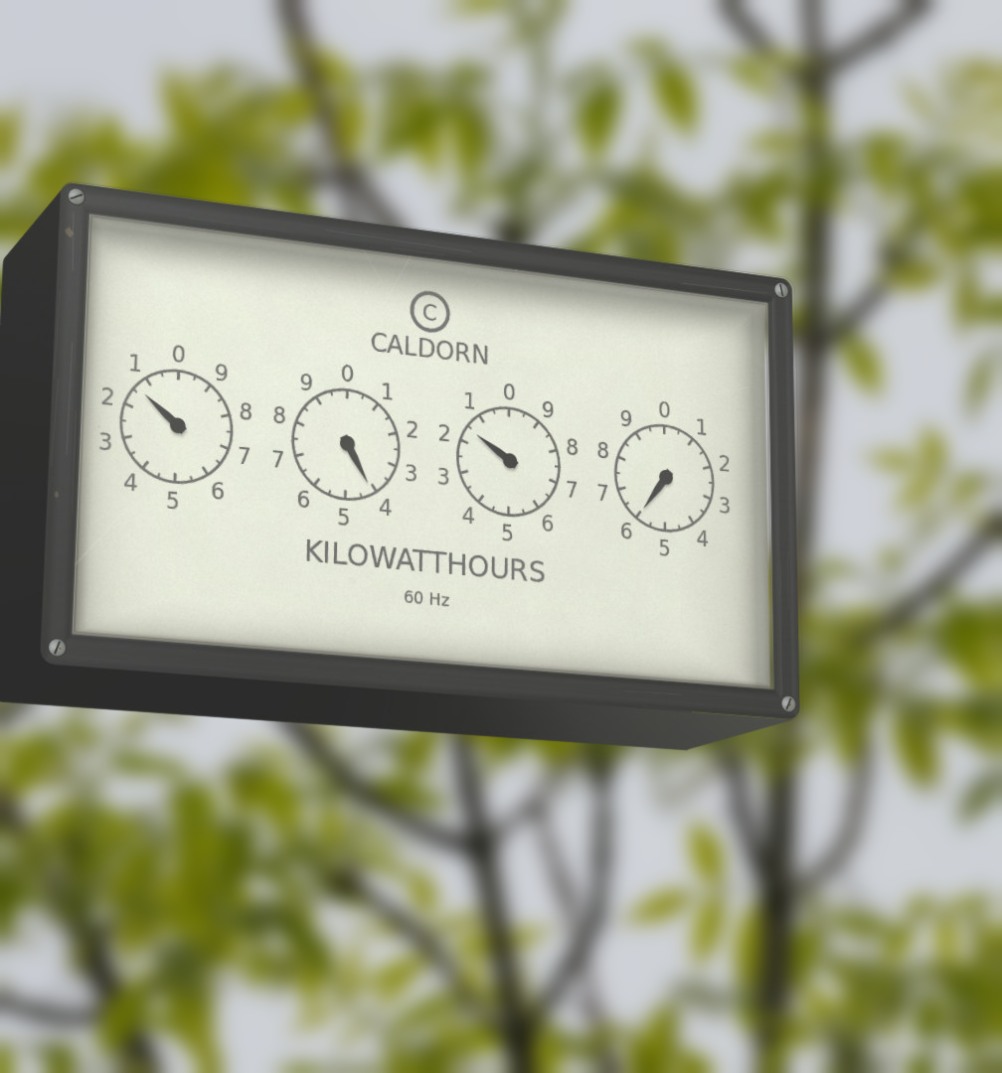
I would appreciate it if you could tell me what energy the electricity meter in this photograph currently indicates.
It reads 1416 kWh
